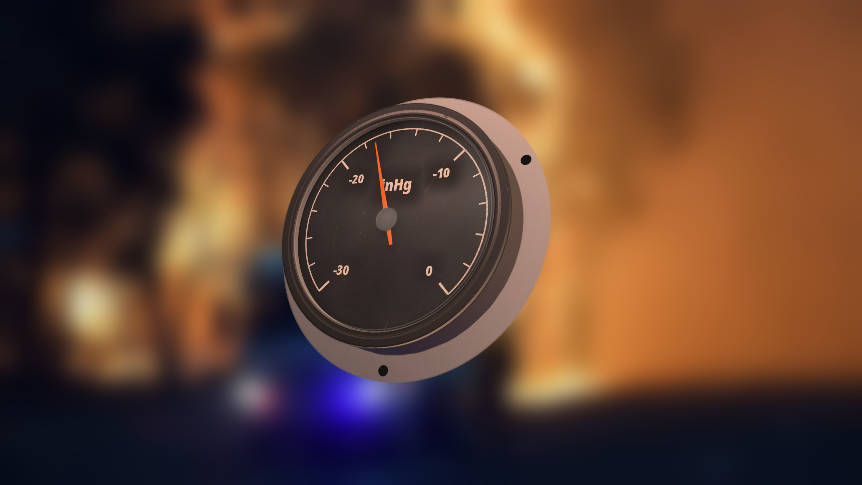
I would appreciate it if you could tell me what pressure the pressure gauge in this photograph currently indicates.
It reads -17 inHg
